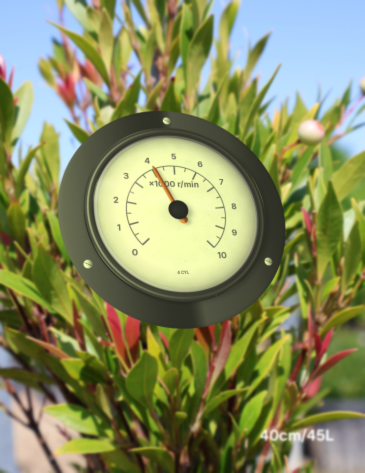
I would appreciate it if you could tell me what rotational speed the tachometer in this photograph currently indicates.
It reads 4000 rpm
